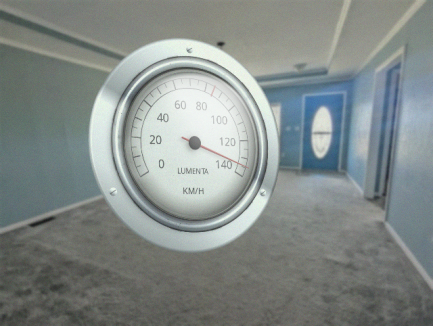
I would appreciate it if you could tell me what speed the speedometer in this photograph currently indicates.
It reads 135 km/h
